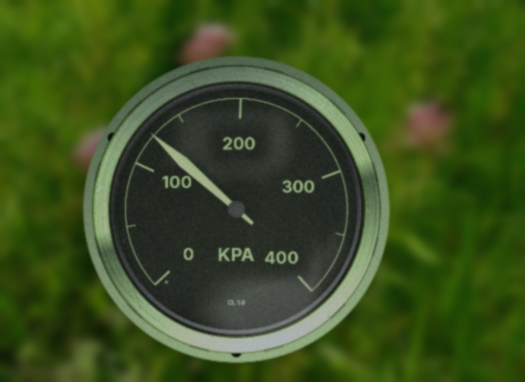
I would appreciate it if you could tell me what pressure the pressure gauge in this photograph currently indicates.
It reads 125 kPa
